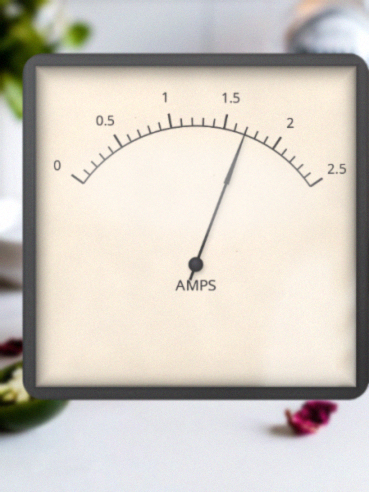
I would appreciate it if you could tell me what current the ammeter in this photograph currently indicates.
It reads 1.7 A
